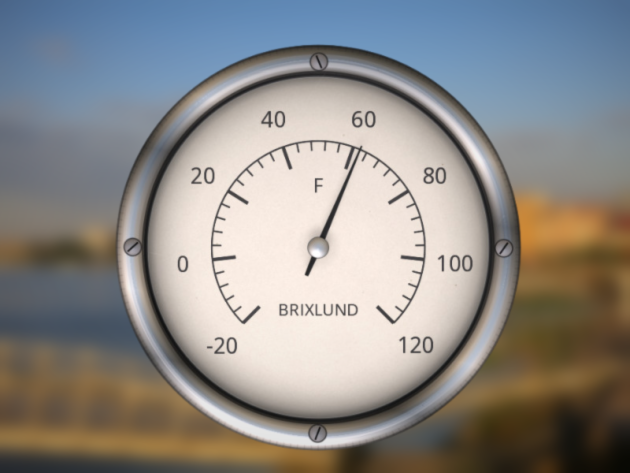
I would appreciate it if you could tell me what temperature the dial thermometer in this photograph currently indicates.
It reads 62 °F
